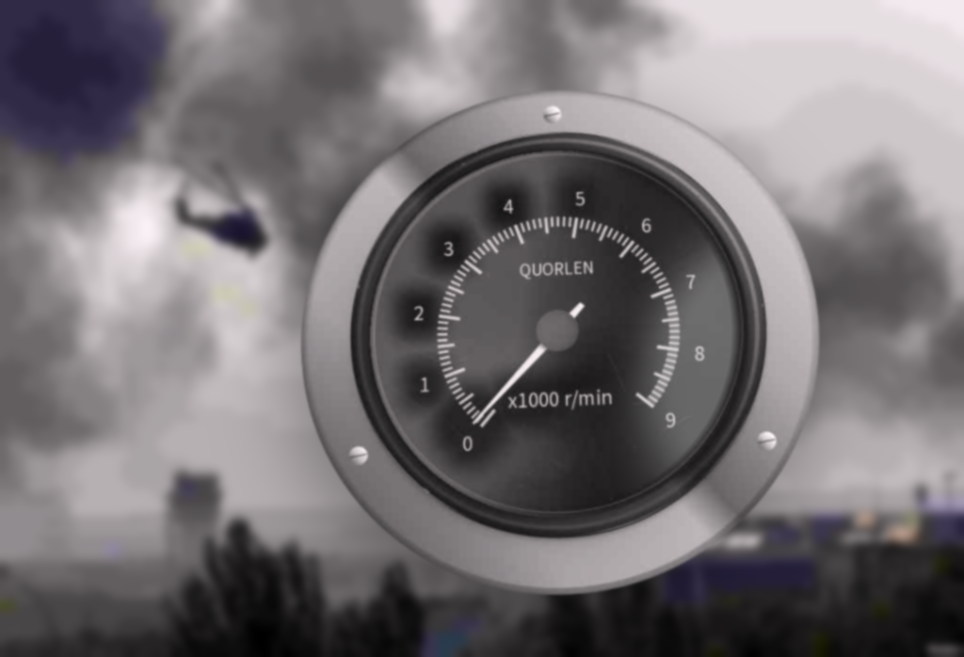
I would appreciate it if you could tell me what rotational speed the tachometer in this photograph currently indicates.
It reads 100 rpm
